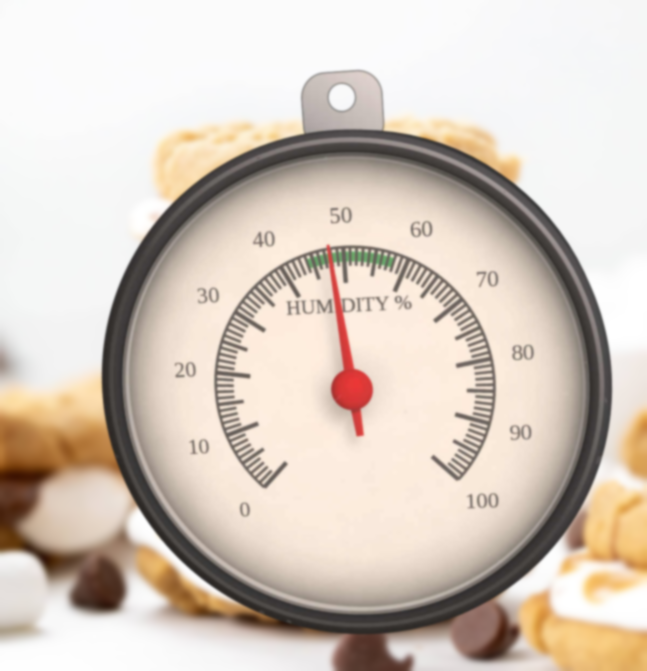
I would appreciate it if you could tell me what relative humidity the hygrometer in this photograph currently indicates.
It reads 48 %
